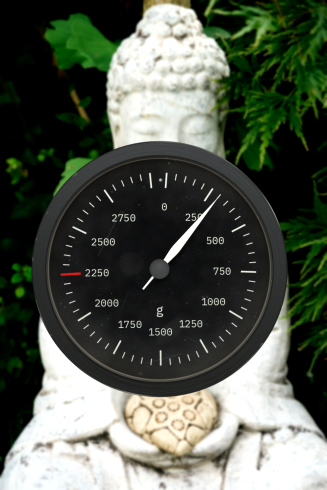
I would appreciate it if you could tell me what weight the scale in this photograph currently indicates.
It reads 300 g
